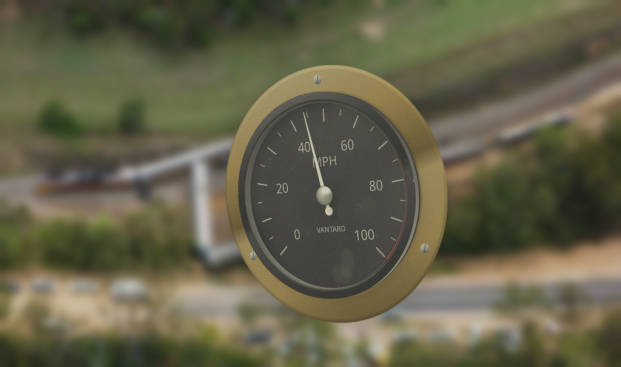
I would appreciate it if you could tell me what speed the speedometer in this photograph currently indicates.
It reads 45 mph
